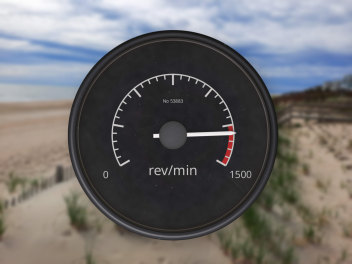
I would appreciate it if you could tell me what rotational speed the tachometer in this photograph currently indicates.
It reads 1300 rpm
